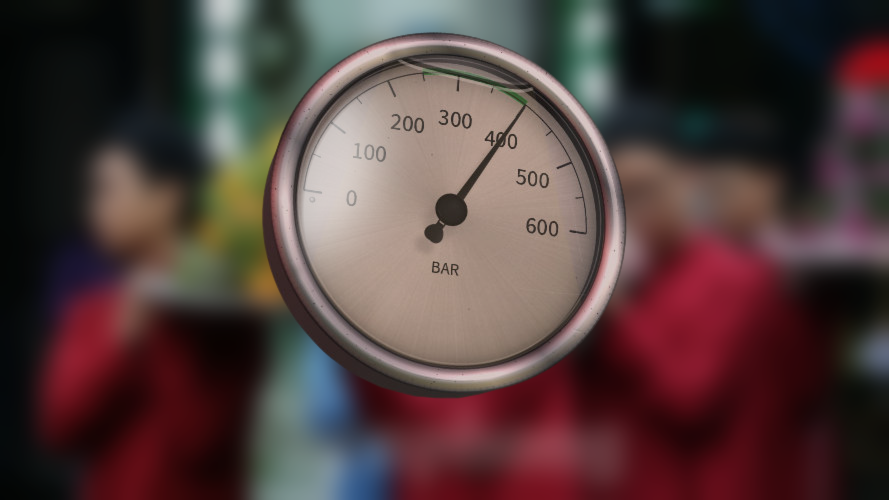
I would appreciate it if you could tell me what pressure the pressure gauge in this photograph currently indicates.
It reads 400 bar
